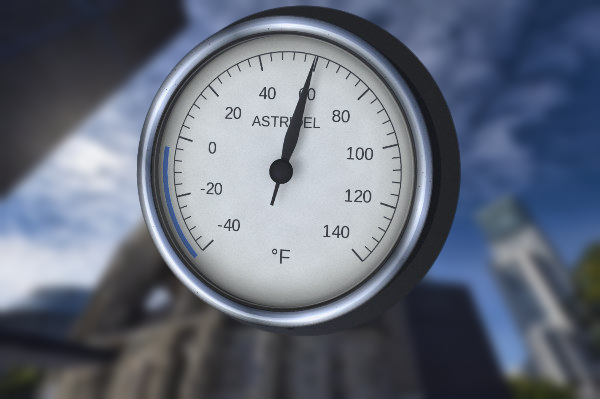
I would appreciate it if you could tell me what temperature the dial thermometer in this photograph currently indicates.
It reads 60 °F
